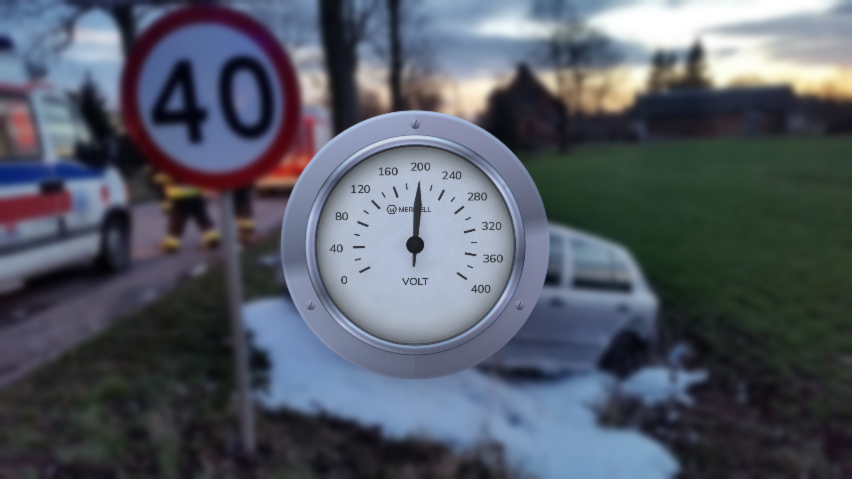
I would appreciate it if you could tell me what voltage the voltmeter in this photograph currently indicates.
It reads 200 V
